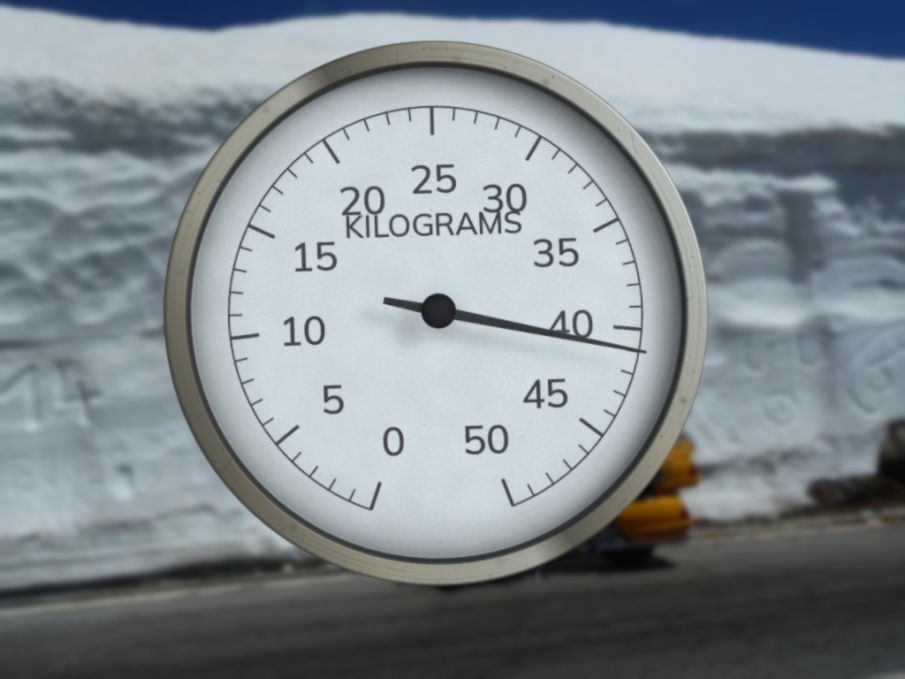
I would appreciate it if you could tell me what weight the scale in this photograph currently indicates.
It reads 41 kg
